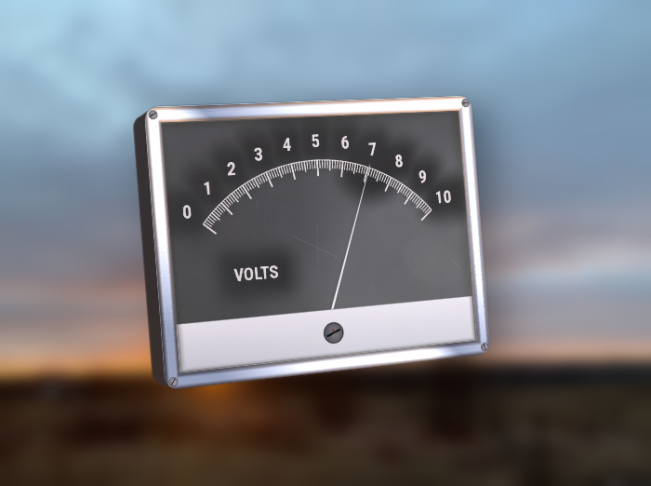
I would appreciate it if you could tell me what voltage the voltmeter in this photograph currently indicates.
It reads 7 V
